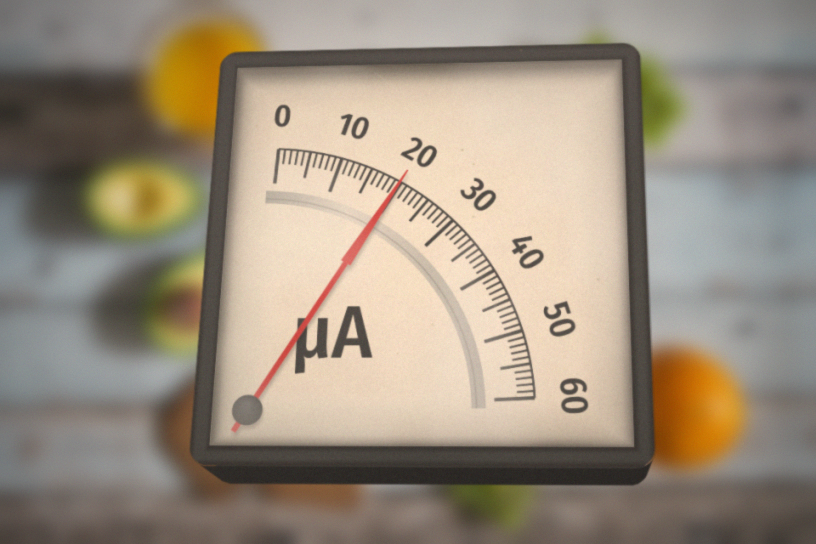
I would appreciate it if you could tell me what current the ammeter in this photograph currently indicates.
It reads 20 µA
